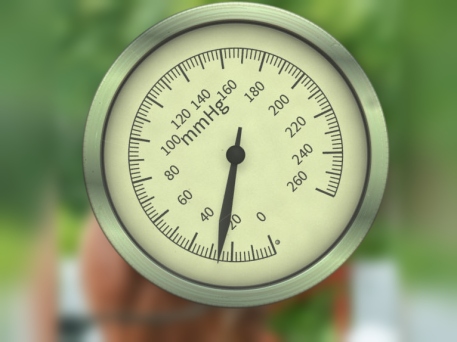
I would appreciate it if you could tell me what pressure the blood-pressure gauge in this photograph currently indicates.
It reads 26 mmHg
